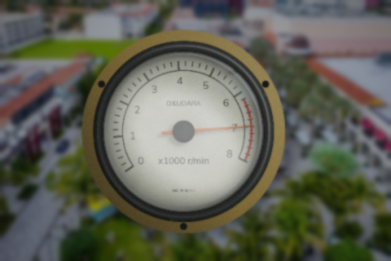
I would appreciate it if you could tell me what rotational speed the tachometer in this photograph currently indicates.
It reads 7000 rpm
